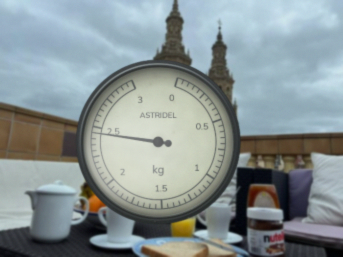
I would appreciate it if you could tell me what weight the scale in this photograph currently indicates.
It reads 2.45 kg
